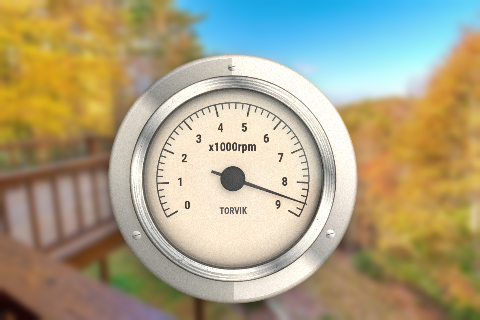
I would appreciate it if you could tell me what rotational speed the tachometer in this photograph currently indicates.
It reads 8600 rpm
